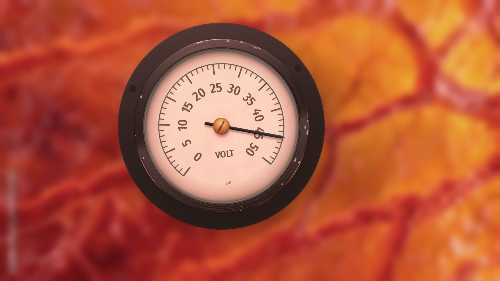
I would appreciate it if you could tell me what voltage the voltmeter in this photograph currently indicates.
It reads 45 V
